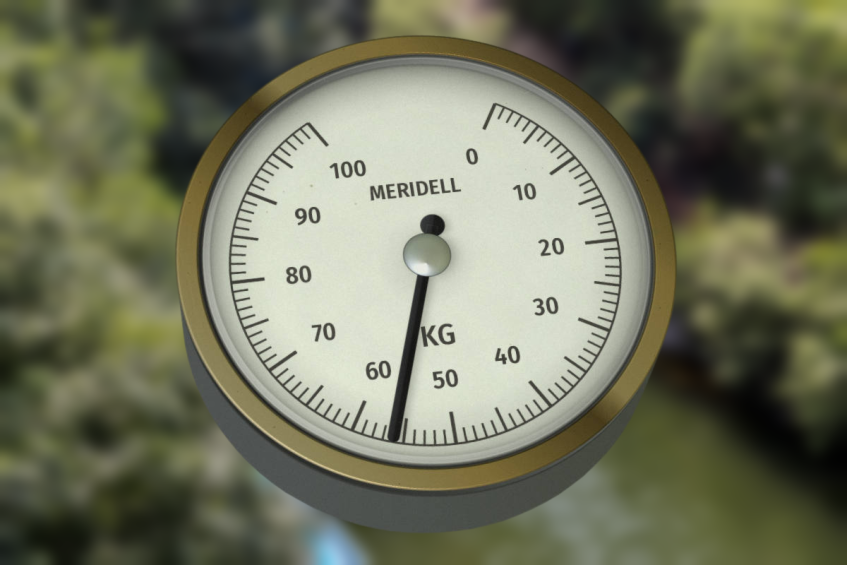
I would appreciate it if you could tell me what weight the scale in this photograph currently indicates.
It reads 56 kg
